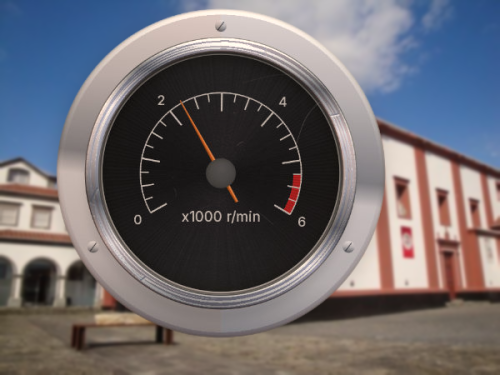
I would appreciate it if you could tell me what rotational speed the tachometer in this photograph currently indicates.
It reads 2250 rpm
